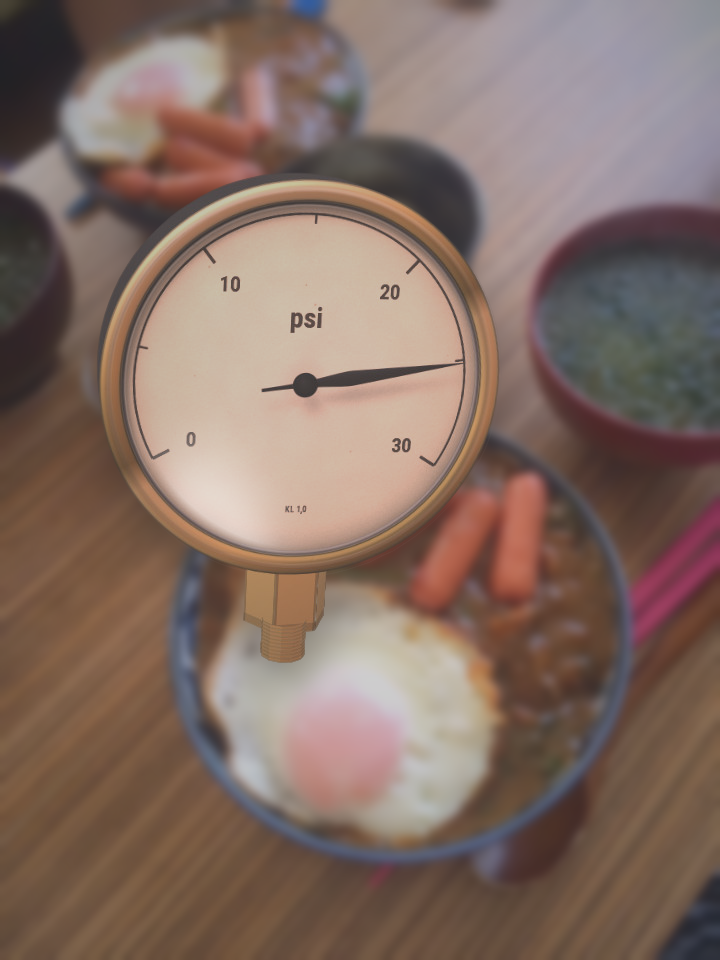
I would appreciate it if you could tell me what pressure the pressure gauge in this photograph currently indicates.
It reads 25 psi
